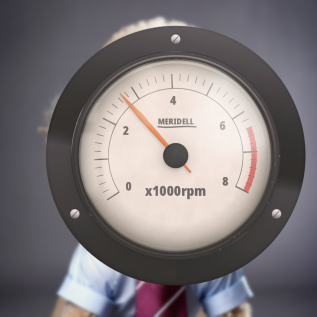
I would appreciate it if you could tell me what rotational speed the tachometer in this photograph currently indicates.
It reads 2700 rpm
